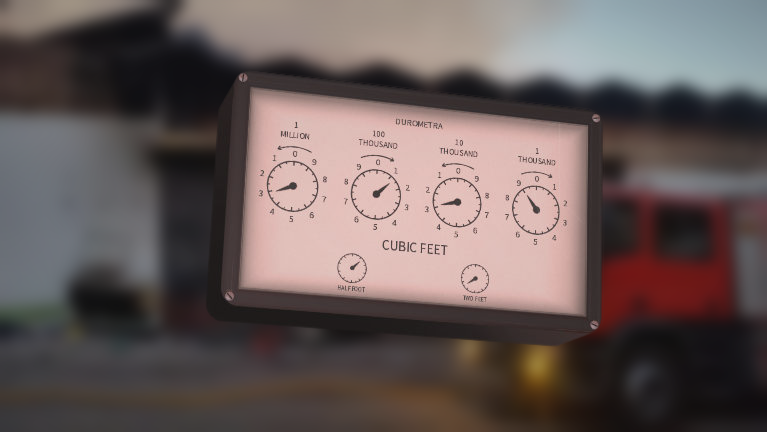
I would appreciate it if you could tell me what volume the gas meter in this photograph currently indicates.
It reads 312900 ft³
